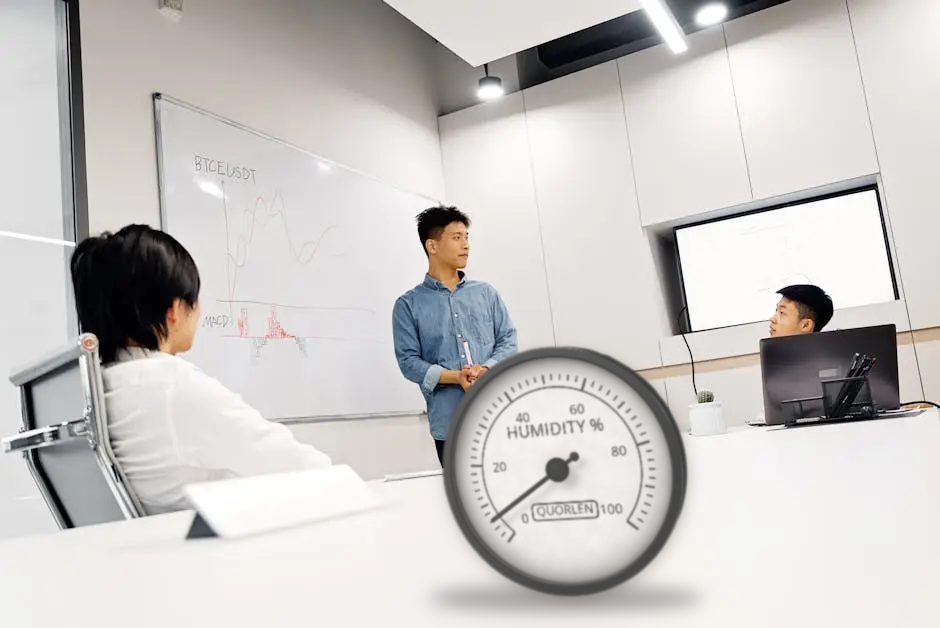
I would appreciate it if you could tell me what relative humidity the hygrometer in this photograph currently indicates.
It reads 6 %
